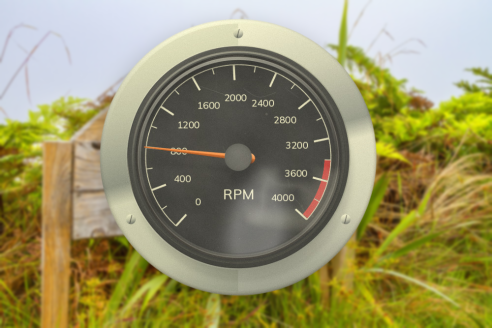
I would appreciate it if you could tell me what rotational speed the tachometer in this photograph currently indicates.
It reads 800 rpm
